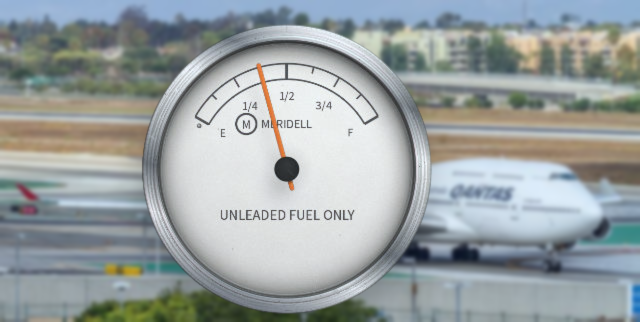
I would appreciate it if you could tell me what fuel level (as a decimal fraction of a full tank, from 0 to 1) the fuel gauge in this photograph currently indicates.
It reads 0.375
